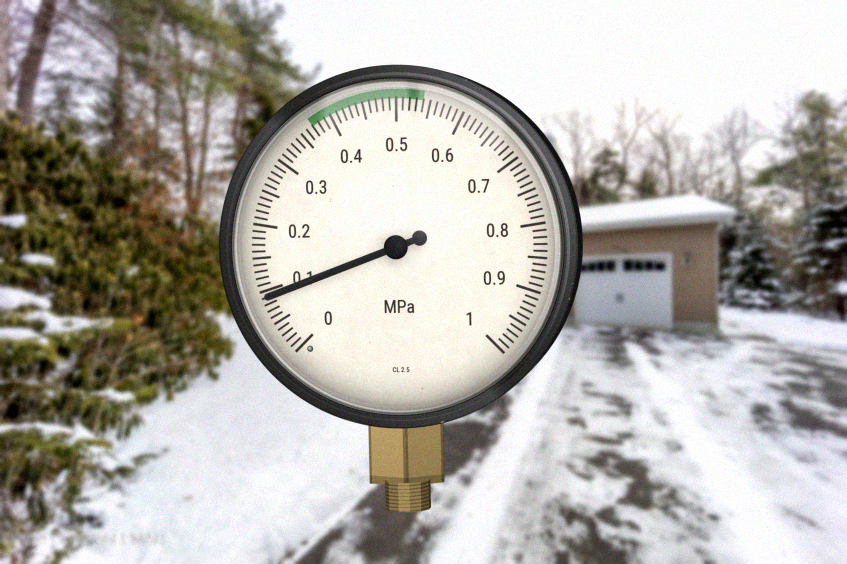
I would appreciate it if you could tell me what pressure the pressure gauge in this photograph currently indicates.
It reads 0.09 MPa
